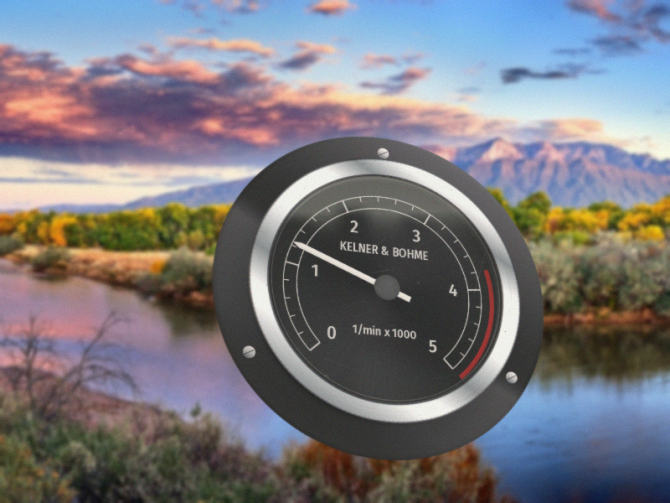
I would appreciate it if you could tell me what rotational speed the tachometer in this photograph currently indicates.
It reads 1200 rpm
